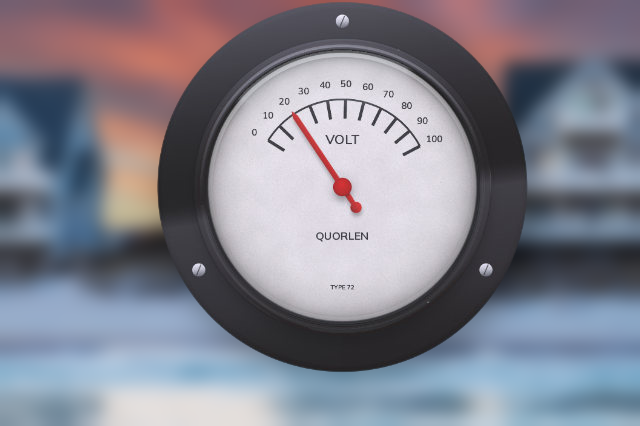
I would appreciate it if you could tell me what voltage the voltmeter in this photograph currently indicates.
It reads 20 V
